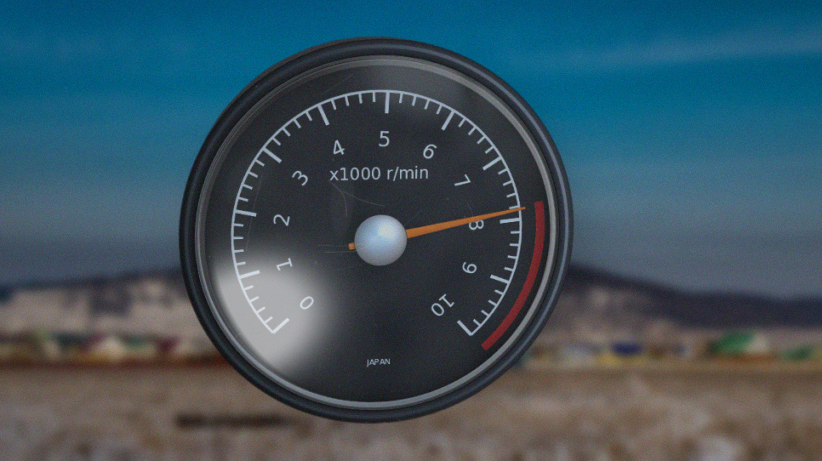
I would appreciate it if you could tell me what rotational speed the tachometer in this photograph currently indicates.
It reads 7800 rpm
